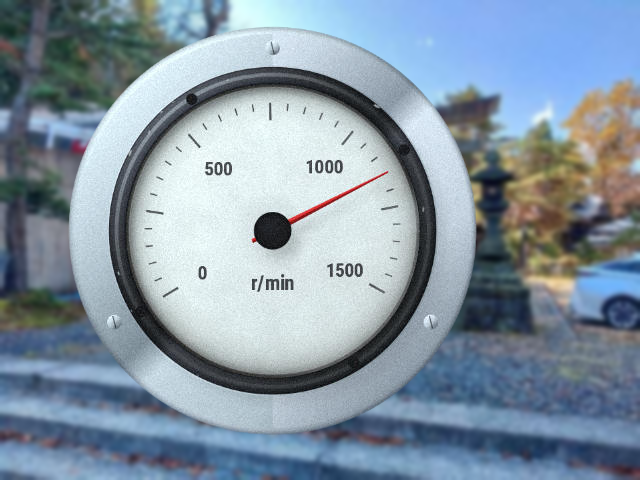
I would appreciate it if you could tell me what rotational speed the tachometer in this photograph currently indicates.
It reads 1150 rpm
